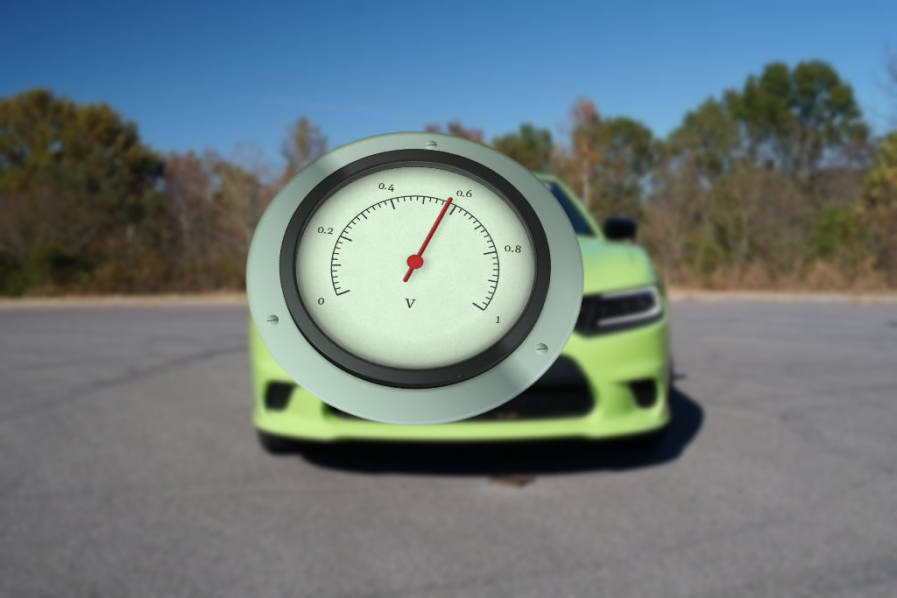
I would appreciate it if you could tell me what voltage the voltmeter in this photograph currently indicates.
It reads 0.58 V
